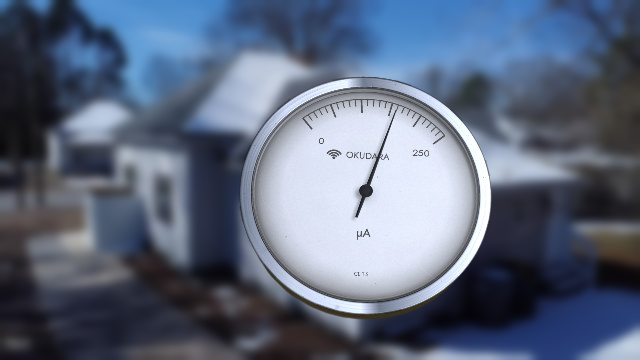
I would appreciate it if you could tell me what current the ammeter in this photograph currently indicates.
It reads 160 µA
